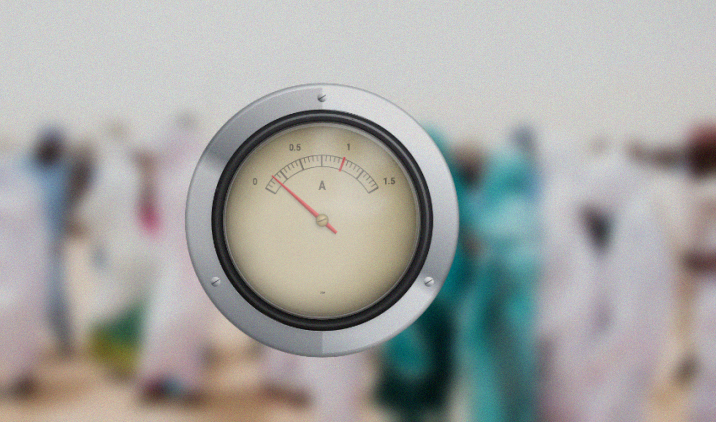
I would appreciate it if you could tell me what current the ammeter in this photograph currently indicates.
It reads 0.15 A
